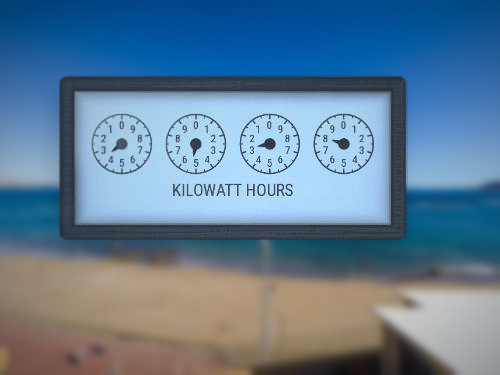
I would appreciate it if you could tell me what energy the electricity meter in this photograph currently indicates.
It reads 3528 kWh
